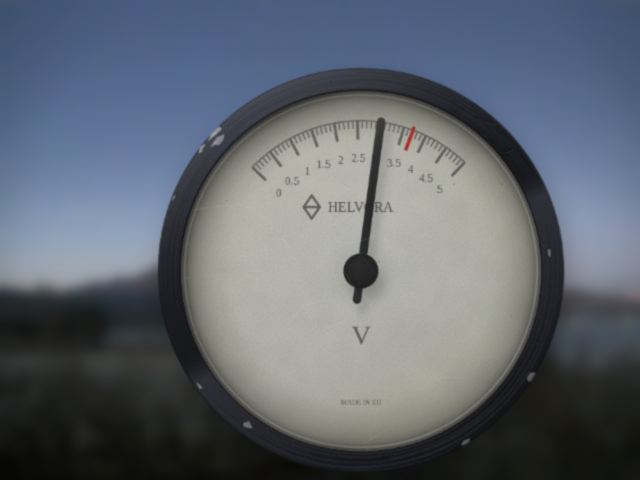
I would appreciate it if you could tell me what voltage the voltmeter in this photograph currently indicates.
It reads 3 V
